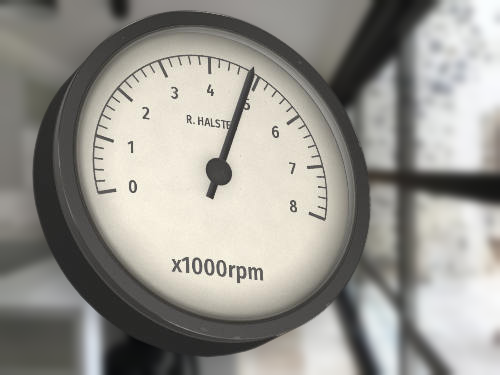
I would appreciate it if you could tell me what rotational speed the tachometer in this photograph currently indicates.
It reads 4800 rpm
